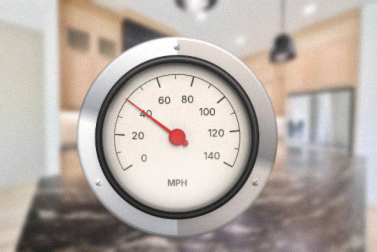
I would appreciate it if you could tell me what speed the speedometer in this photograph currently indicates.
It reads 40 mph
